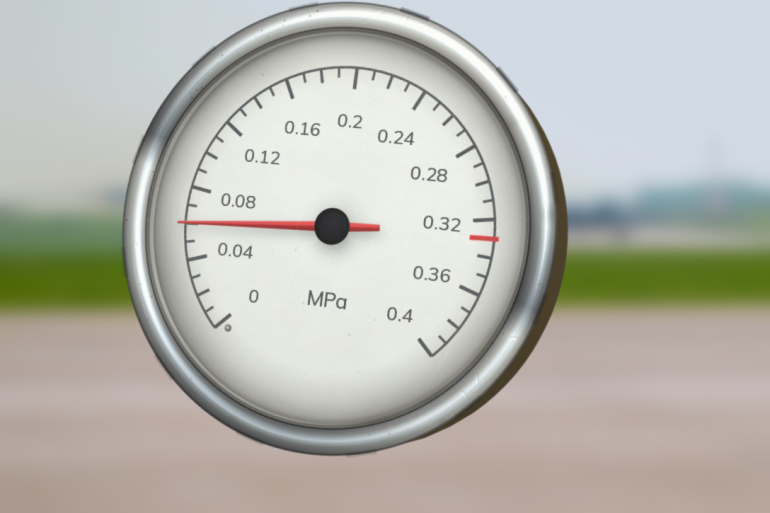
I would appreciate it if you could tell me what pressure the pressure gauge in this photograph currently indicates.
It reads 0.06 MPa
